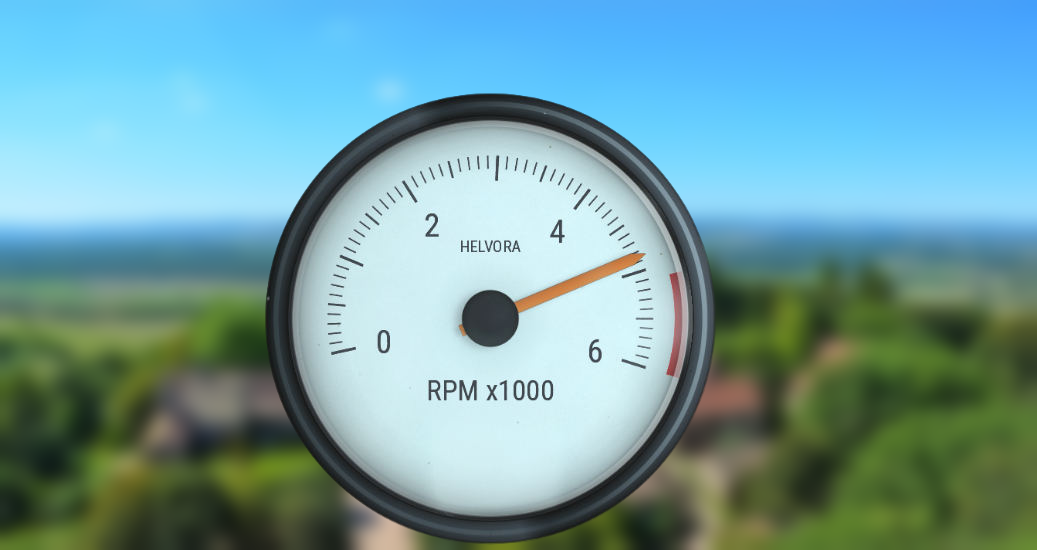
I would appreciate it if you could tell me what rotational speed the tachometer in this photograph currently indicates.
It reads 4850 rpm
